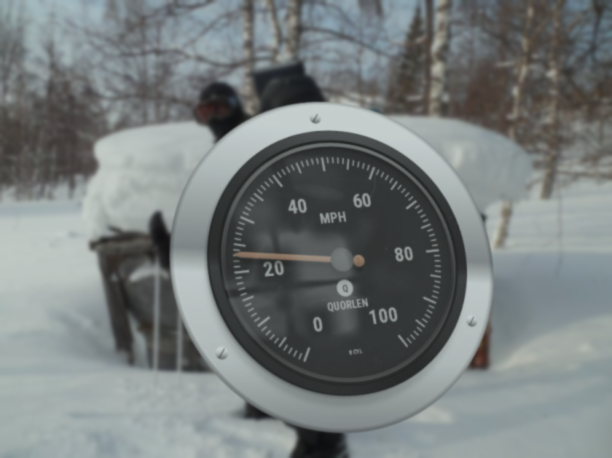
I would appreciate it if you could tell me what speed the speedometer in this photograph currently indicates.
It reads 23 mph
